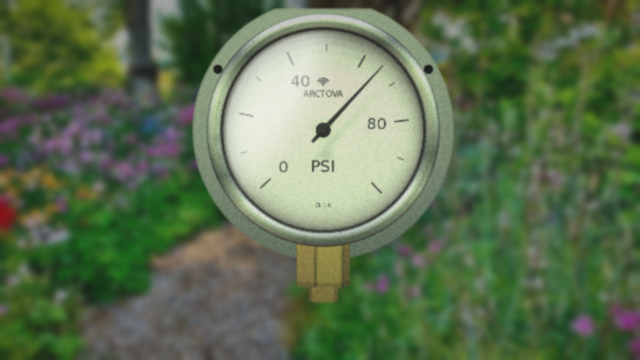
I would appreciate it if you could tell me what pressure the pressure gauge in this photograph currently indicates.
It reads 65 psi
